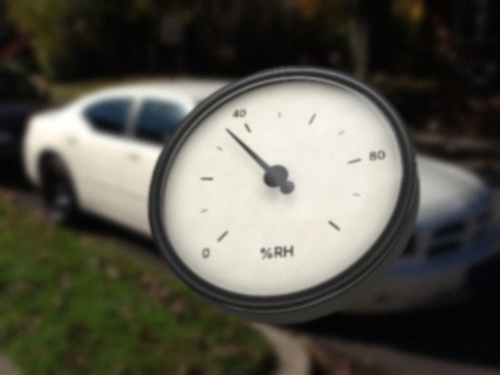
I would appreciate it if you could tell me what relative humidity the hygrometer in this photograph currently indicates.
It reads 35 %
